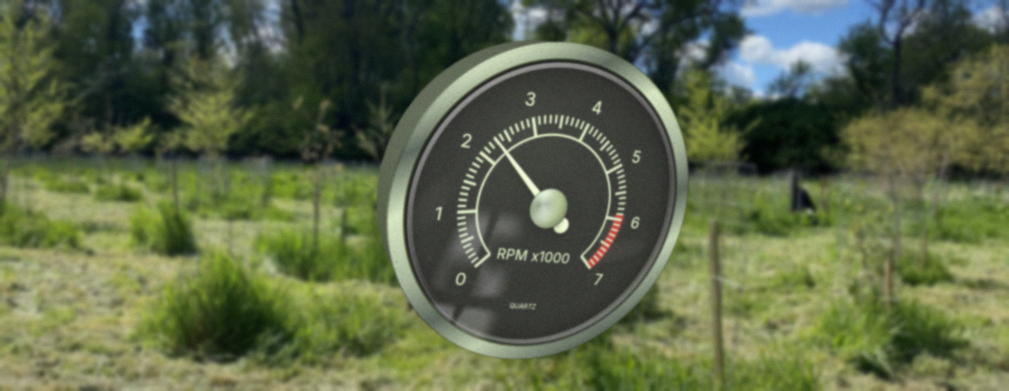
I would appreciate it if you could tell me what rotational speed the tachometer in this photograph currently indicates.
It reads 2300 rpm
